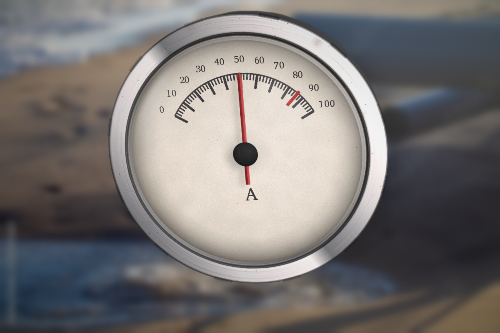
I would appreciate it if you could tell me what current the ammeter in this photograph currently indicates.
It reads 50 A
